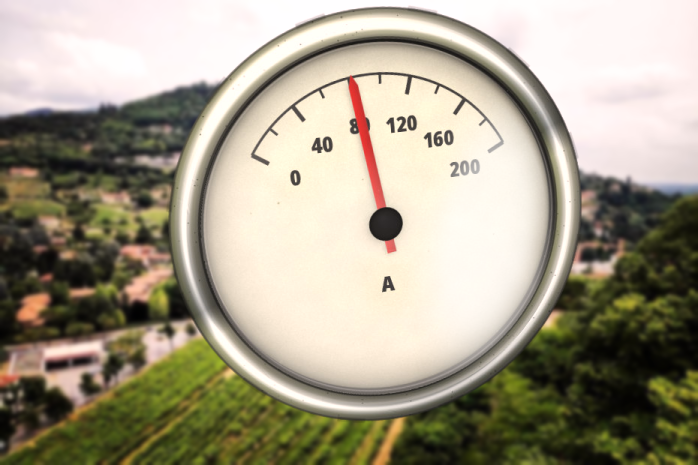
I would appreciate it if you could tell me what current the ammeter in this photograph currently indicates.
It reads 80 A
